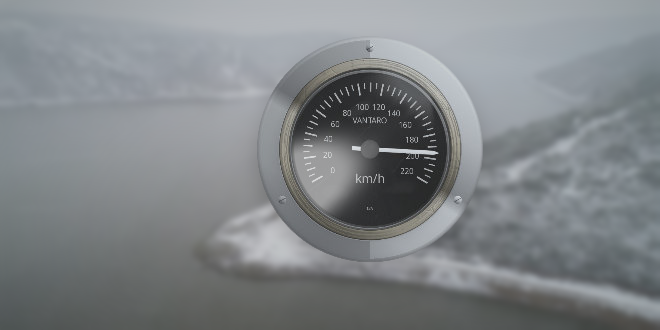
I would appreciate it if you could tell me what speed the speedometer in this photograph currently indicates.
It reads 195 km/h
